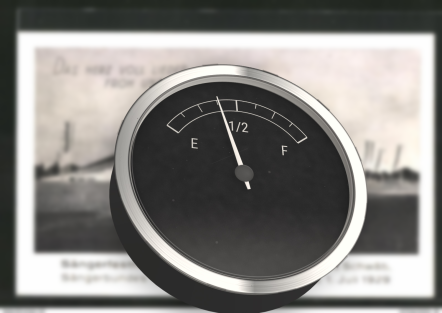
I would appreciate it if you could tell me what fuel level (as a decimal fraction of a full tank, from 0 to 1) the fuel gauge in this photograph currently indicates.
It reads 0.375
